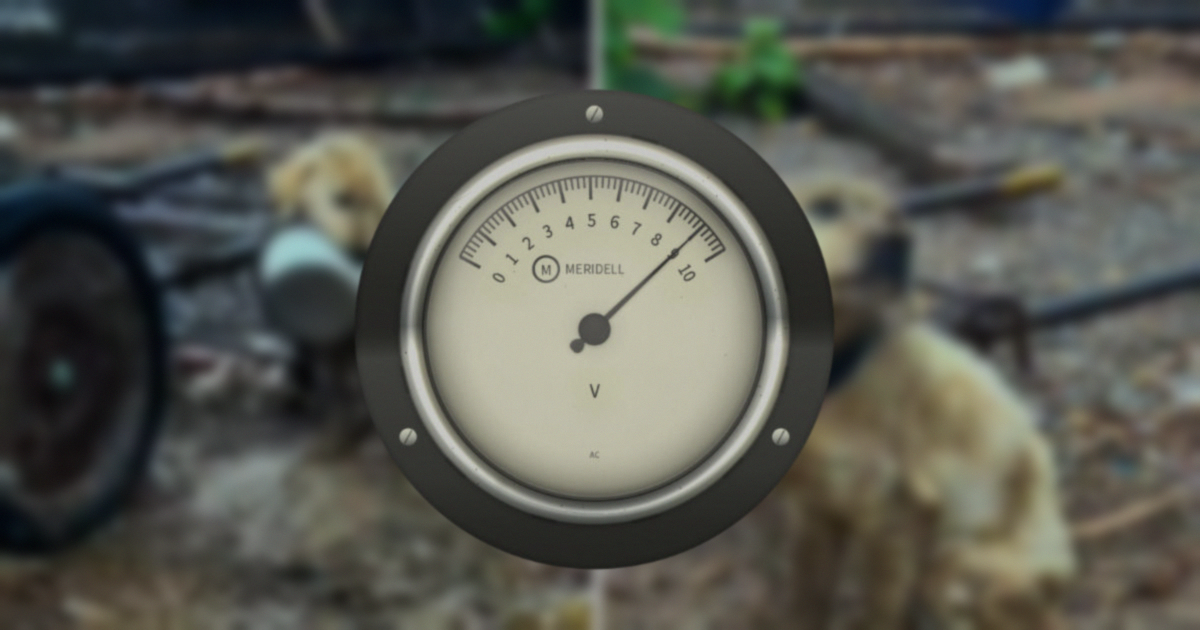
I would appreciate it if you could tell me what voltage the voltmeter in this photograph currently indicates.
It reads 9 V
